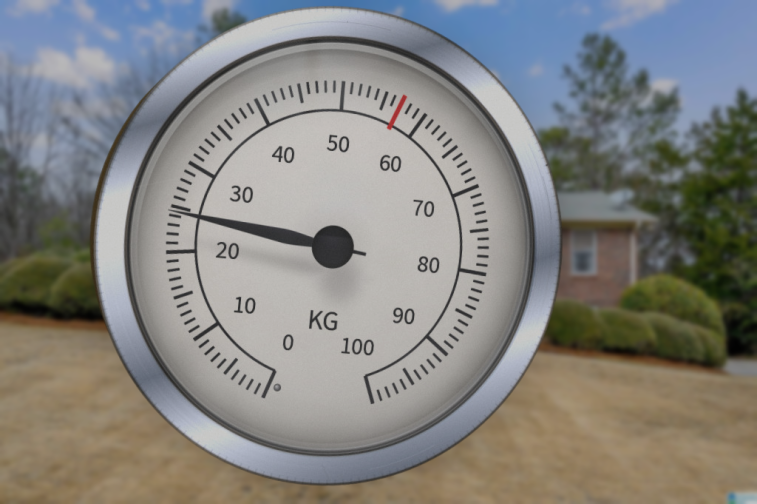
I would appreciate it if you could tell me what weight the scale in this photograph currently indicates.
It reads 24.5 kg
